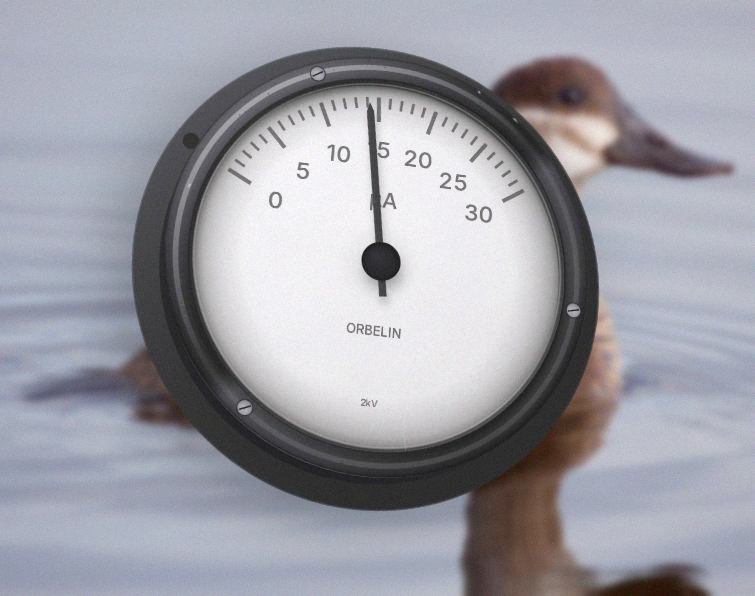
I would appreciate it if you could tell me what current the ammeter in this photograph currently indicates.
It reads 14 µA
